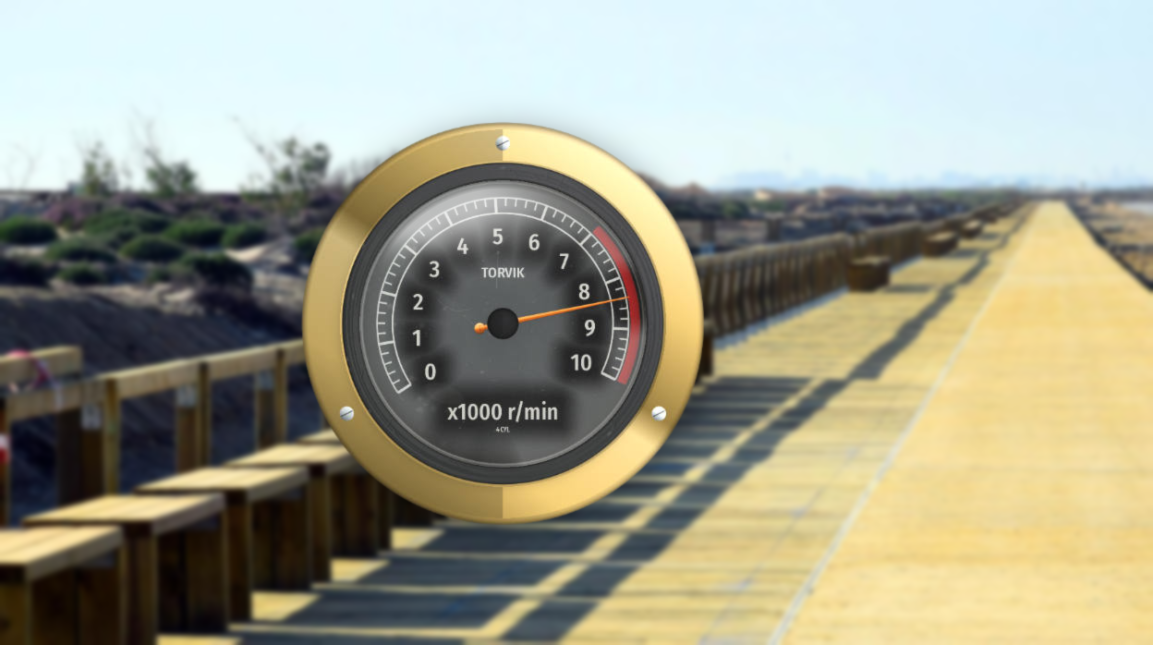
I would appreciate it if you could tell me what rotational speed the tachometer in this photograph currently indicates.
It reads 8400 rpm
